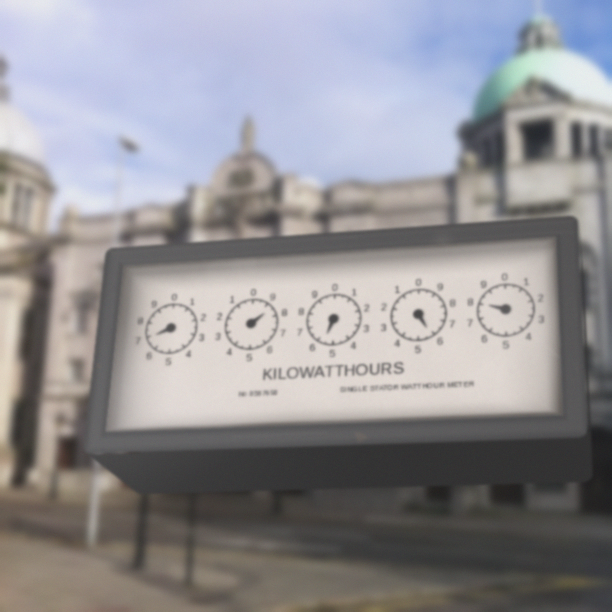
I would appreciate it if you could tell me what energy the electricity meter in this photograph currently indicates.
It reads 68558 kWh
